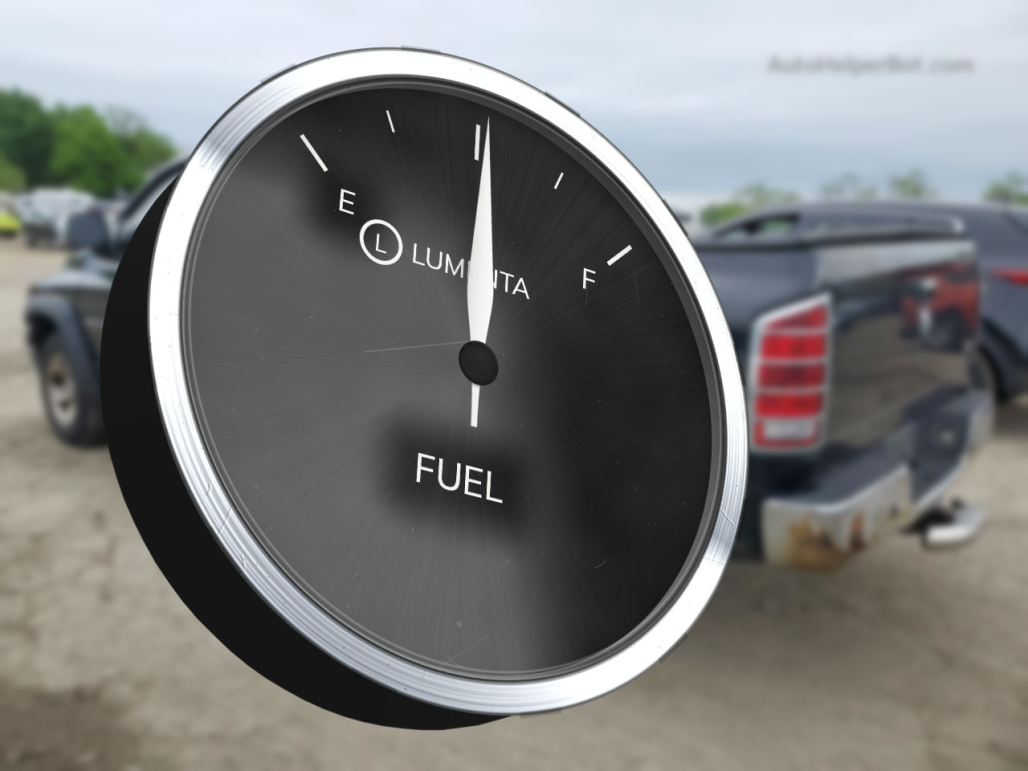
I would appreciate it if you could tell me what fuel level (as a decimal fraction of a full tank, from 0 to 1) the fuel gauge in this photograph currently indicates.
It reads 0.5
